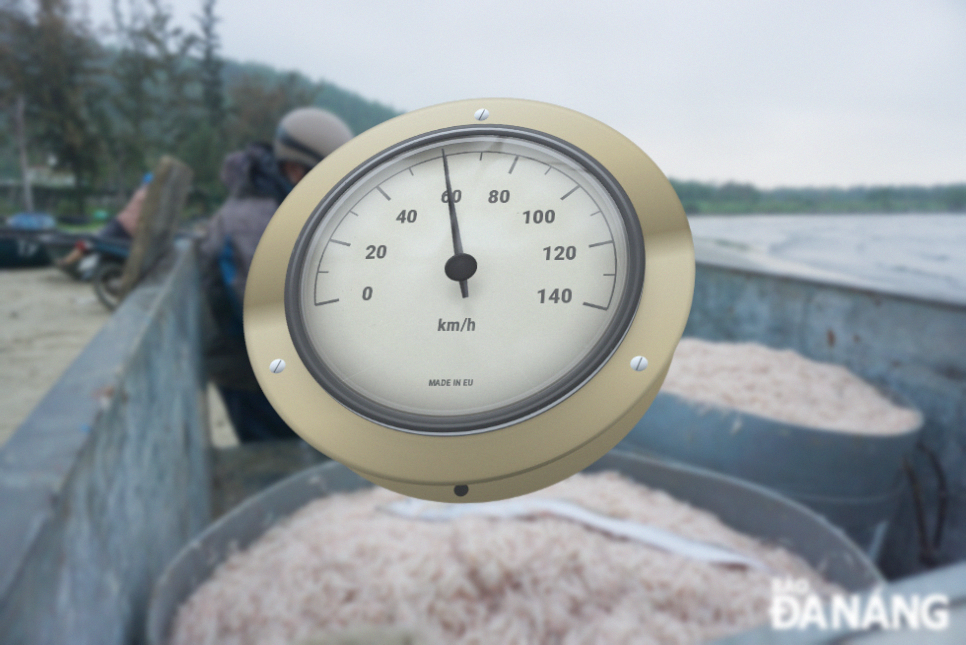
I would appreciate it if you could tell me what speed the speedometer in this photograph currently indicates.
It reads 60 km/h
